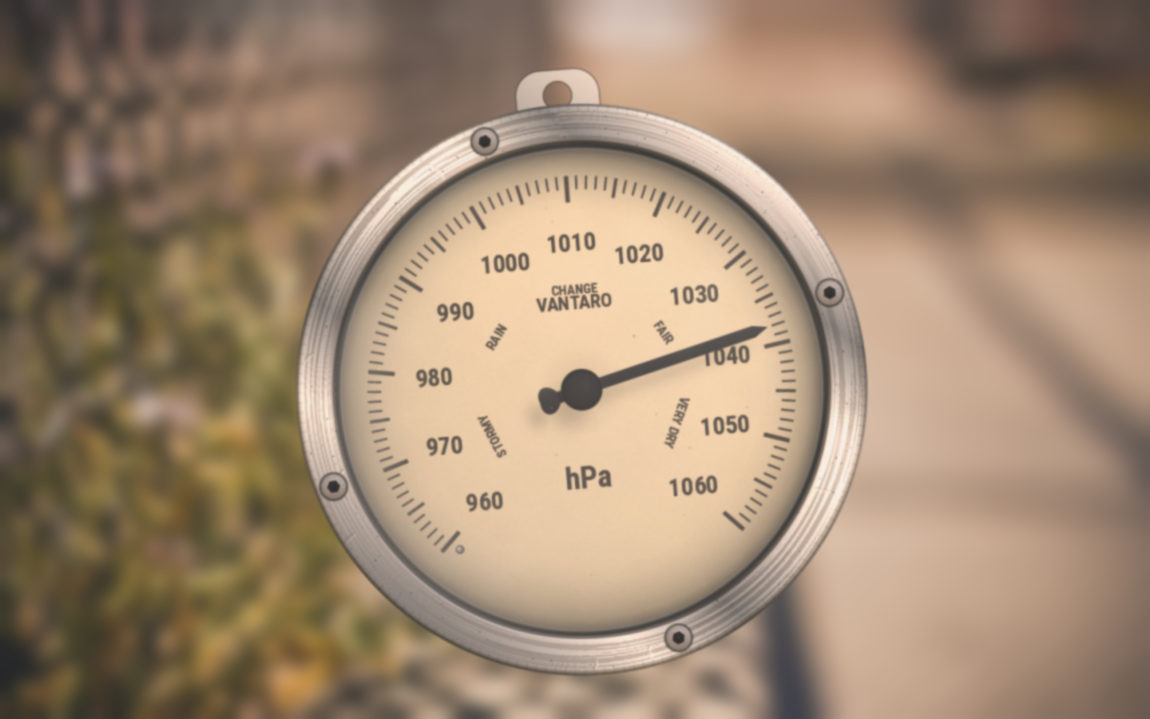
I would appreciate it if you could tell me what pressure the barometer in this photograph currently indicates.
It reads 1038 hPa
